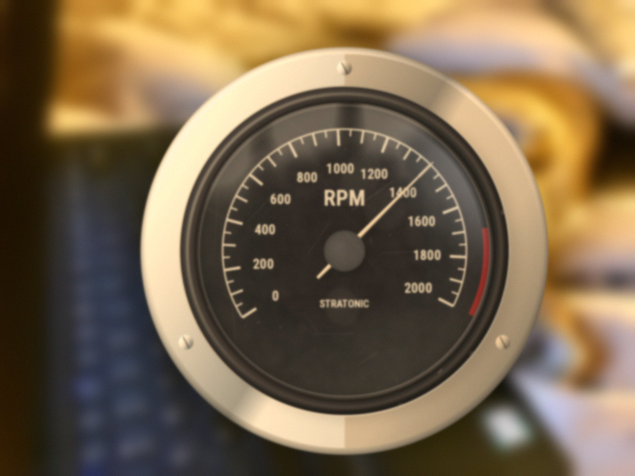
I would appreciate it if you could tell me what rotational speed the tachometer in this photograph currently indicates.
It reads 1400 rpm
